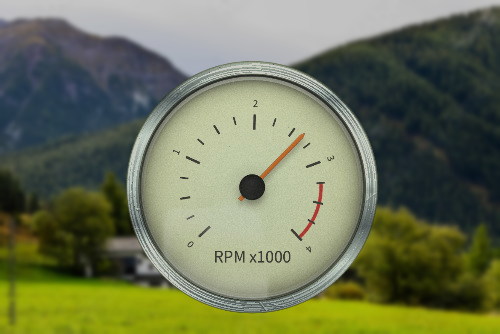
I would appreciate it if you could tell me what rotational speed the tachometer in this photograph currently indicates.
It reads 2625 rpm
